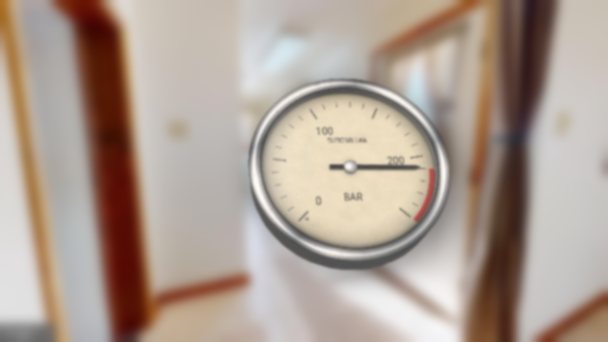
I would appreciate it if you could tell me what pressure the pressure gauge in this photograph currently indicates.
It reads 210 bar
